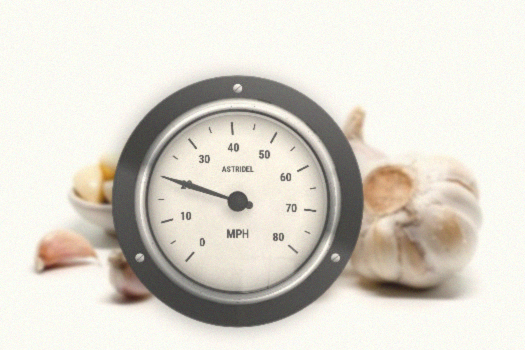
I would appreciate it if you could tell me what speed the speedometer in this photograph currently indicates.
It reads 20 mph
